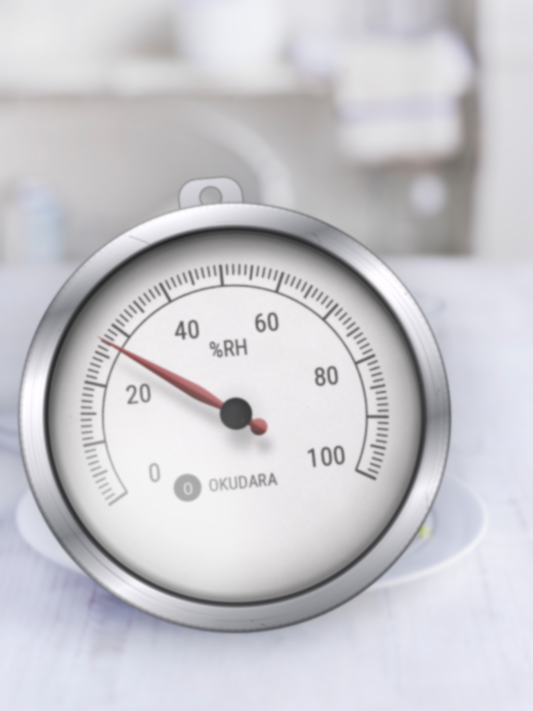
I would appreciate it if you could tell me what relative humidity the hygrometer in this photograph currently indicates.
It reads 27 %
